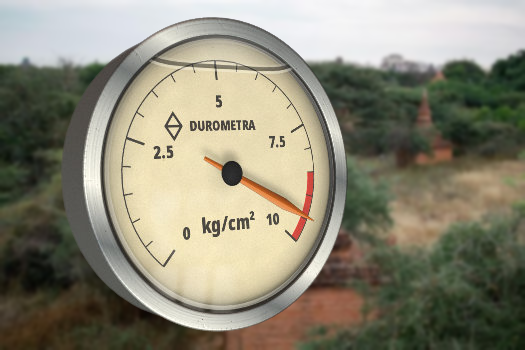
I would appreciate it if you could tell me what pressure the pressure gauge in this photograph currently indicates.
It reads 9.5 kg/cm²
